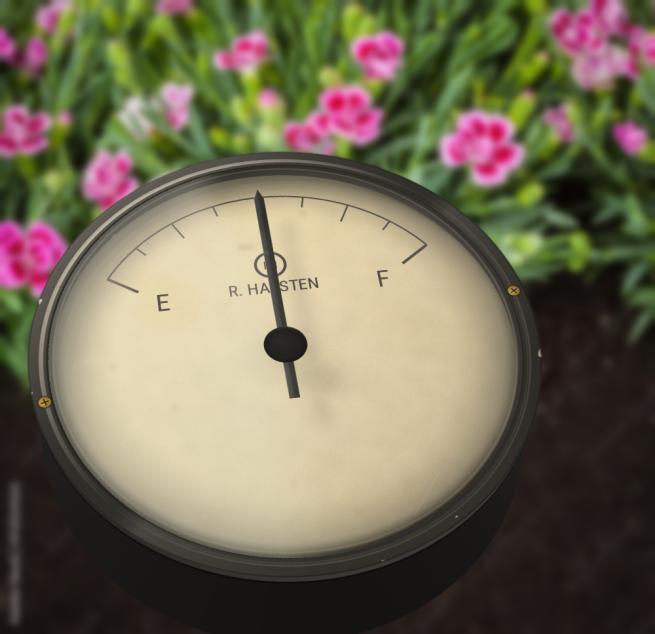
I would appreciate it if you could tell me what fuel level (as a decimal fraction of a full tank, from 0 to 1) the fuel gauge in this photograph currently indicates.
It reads 0.5
